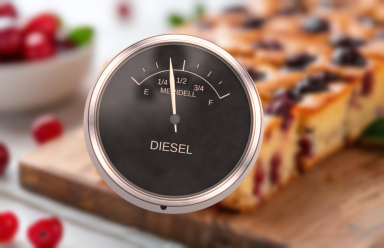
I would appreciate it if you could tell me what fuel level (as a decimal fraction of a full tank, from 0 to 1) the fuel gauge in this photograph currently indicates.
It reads 0.375
